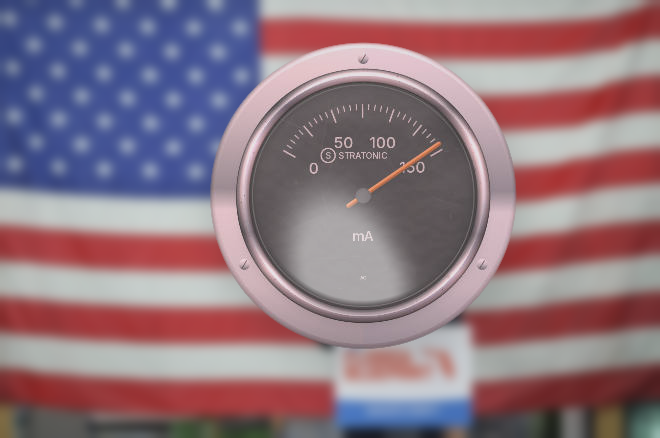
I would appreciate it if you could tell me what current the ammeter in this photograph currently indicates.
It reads 145 mA
